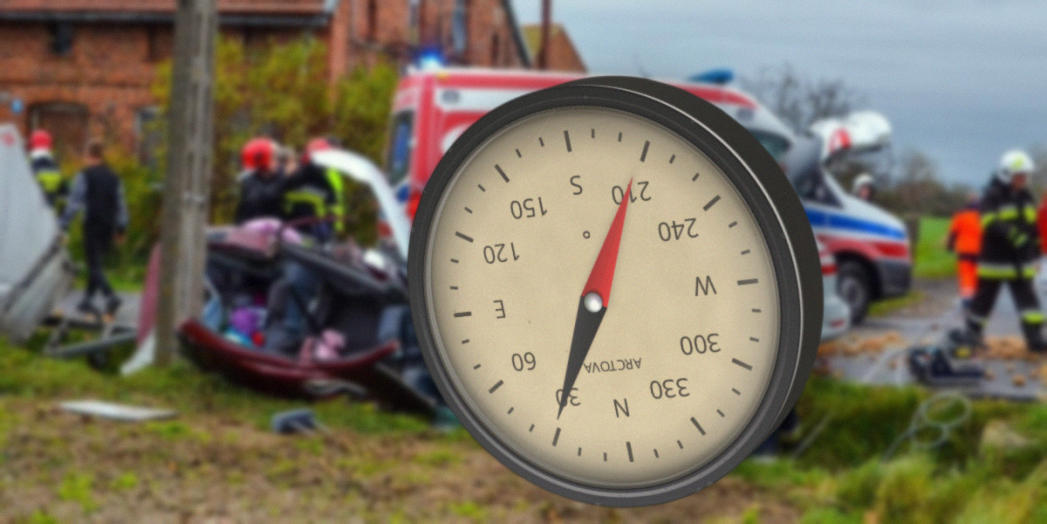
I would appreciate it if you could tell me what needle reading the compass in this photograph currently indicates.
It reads 210 °
